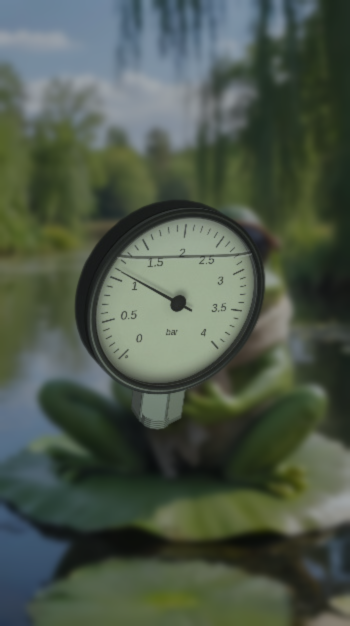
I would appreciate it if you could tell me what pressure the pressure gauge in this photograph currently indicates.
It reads 1.1 bar
